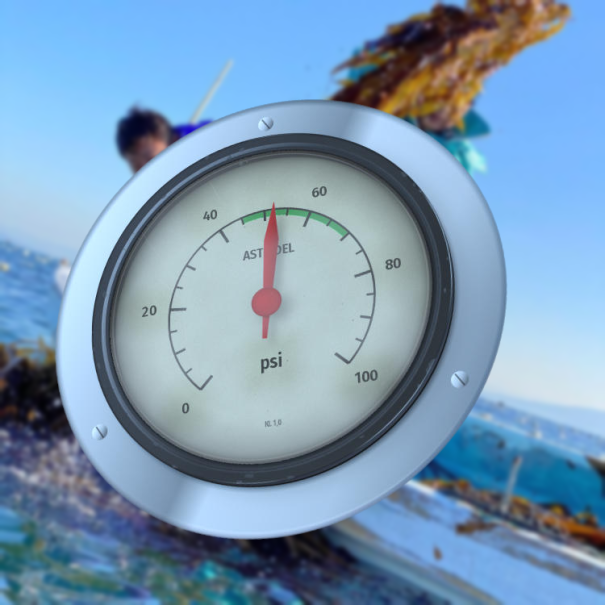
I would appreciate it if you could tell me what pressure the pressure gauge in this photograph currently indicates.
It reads 52.5 psi
